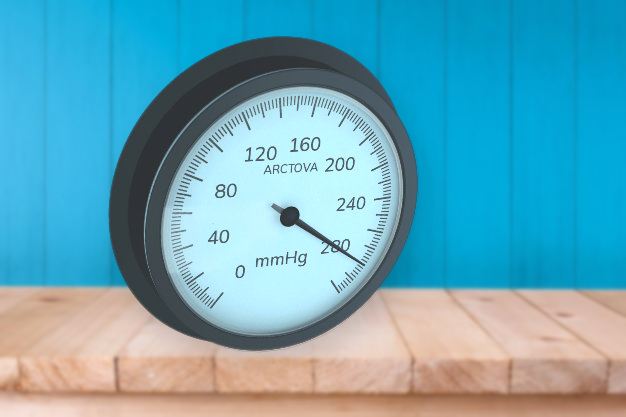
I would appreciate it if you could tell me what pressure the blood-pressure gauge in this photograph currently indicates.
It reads 280 mmHg
